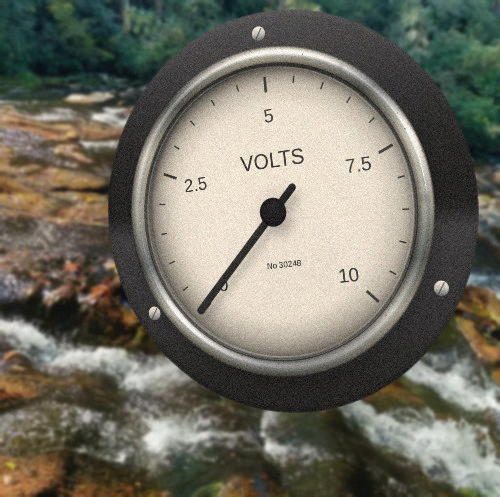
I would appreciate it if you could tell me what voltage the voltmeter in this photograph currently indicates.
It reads 0 V
